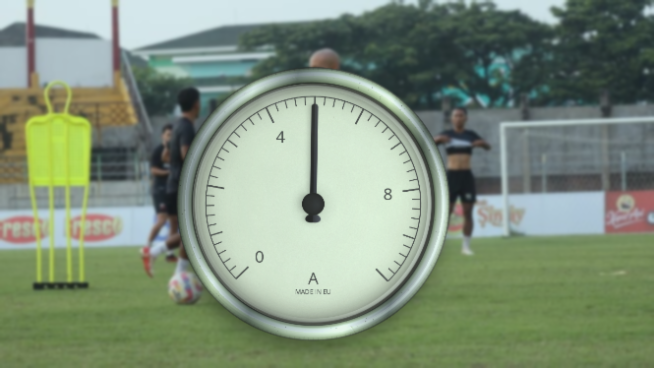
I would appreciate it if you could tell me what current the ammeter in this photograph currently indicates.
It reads 5 A
